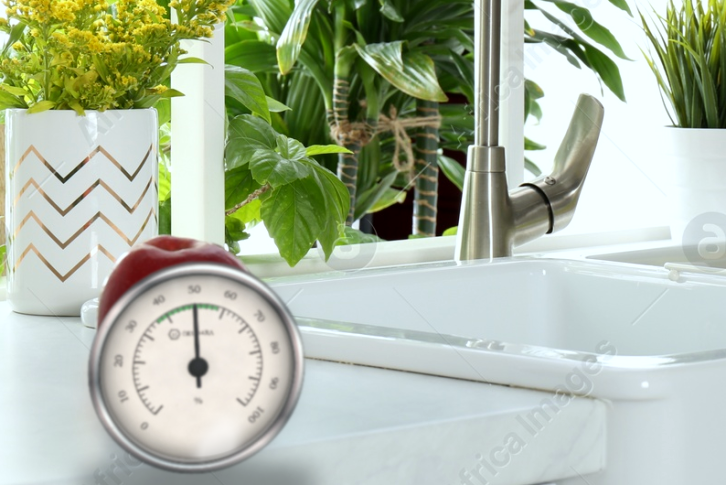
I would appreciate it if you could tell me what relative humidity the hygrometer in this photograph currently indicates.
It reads 50 %
